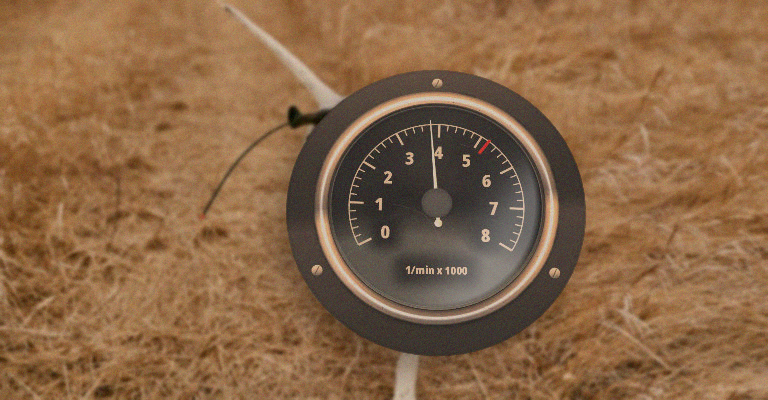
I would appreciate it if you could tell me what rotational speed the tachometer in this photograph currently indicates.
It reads 3800 rpm
